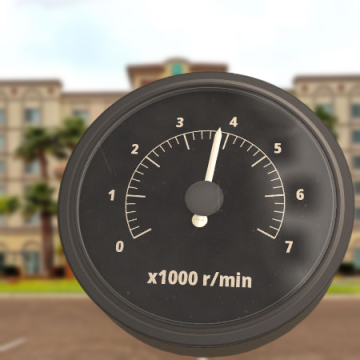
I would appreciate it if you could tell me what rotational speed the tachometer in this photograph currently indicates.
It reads 3800 rpm
